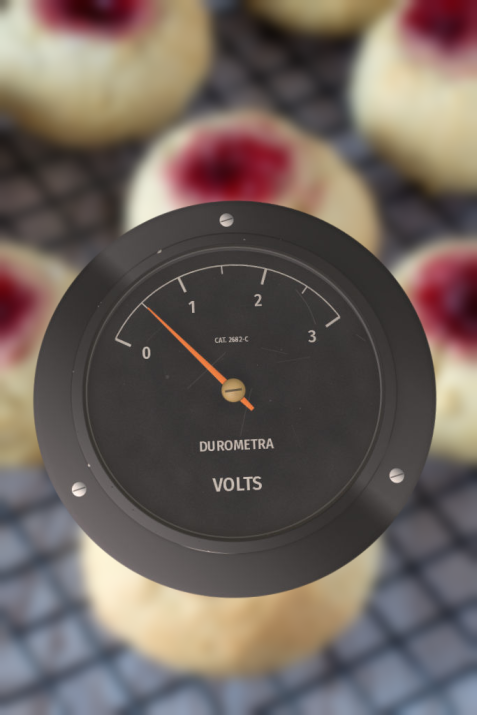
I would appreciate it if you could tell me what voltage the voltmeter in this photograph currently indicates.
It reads 0.5 V
